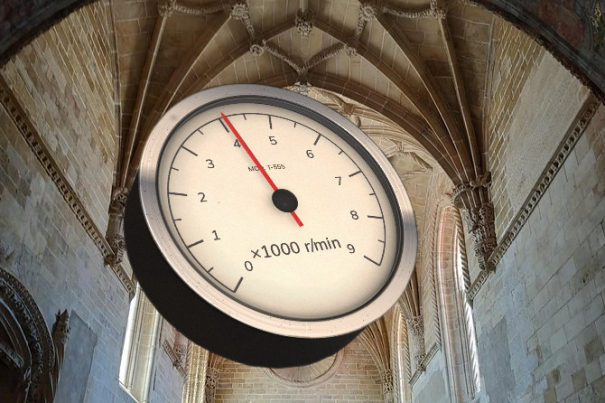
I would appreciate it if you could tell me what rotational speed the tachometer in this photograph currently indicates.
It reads 4000 rpm
